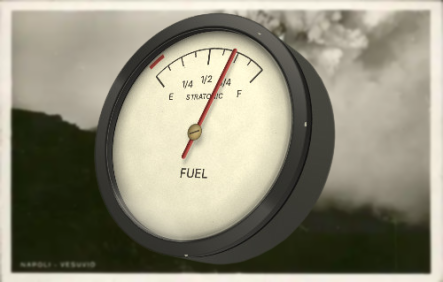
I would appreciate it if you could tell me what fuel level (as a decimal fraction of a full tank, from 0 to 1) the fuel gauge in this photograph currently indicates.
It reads 0.75
